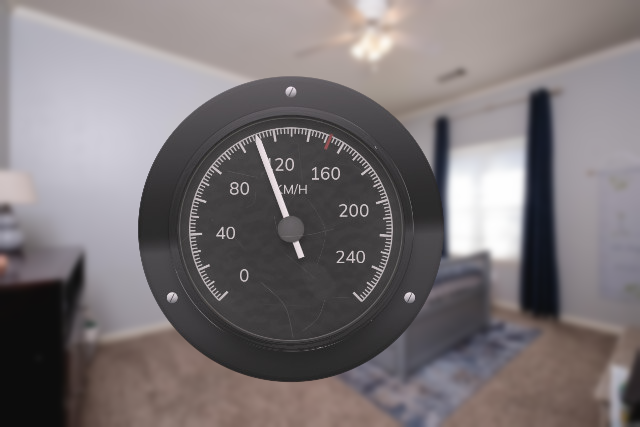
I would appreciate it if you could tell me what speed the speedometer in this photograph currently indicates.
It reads 110 km/h
